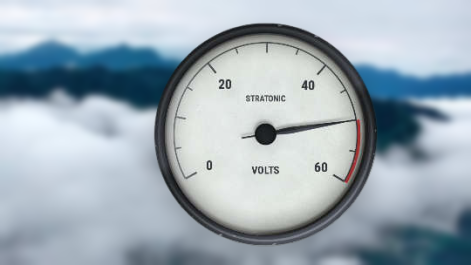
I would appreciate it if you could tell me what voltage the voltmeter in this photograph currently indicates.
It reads 50 V
